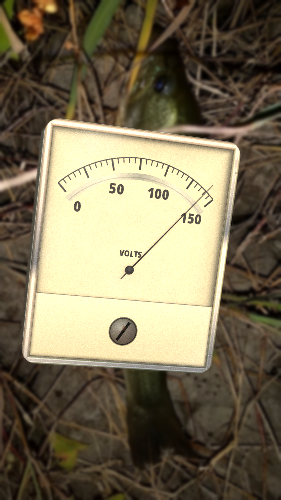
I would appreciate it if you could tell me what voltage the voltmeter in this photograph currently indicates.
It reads 140 V
